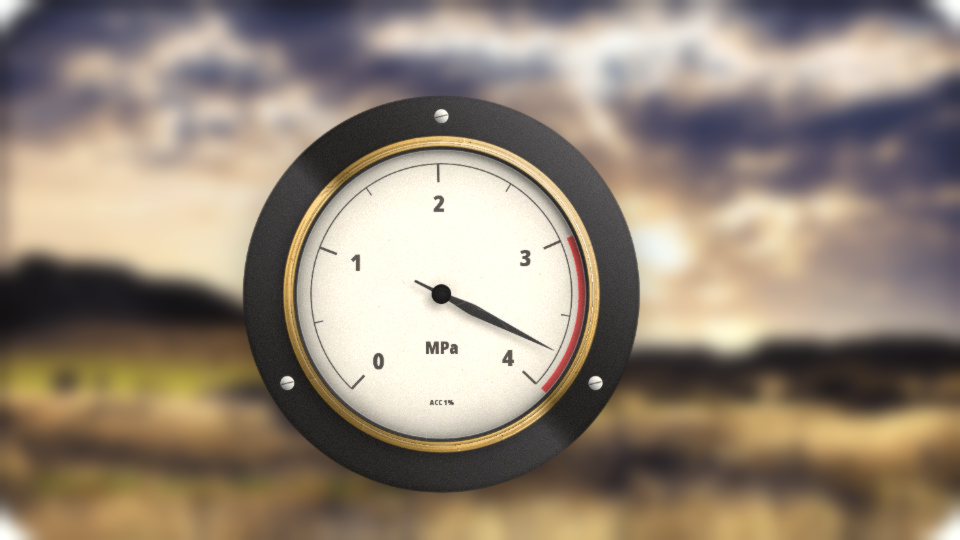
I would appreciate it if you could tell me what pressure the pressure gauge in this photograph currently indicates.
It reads 3.75 MPa
